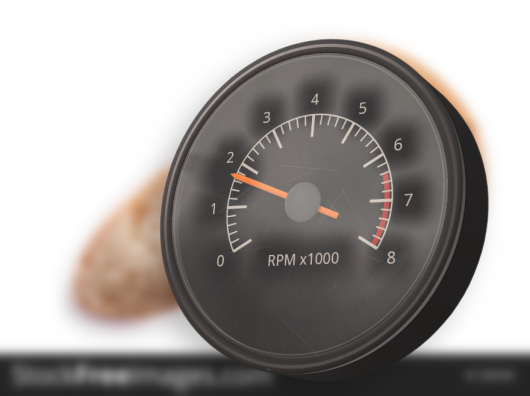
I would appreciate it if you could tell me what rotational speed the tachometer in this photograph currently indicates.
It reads 1700 rpm
